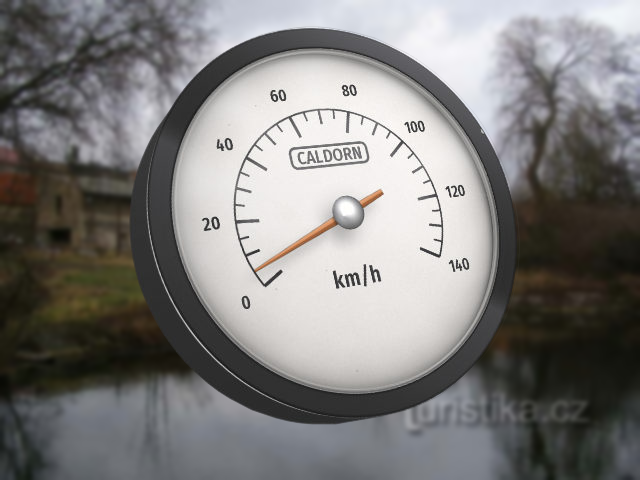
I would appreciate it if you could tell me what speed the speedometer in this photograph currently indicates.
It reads 5 km/h
